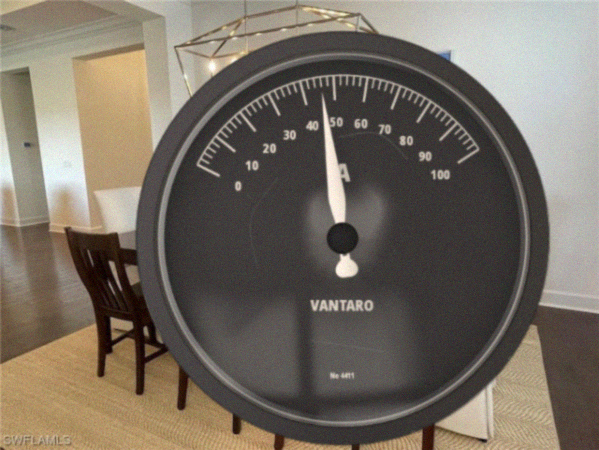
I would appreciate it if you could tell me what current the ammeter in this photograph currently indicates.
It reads 46 A
